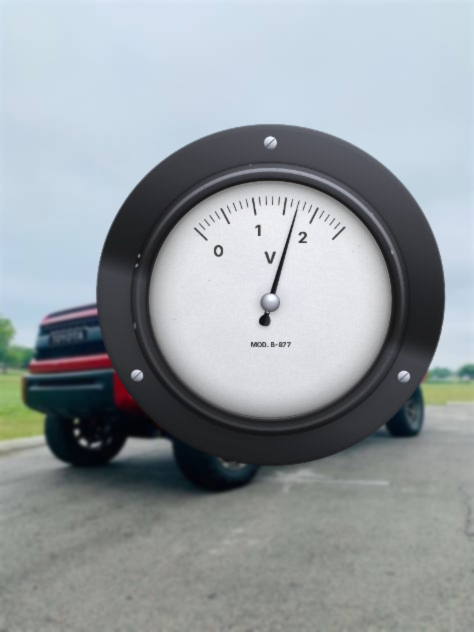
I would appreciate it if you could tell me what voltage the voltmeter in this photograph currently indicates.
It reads 1.7 V
